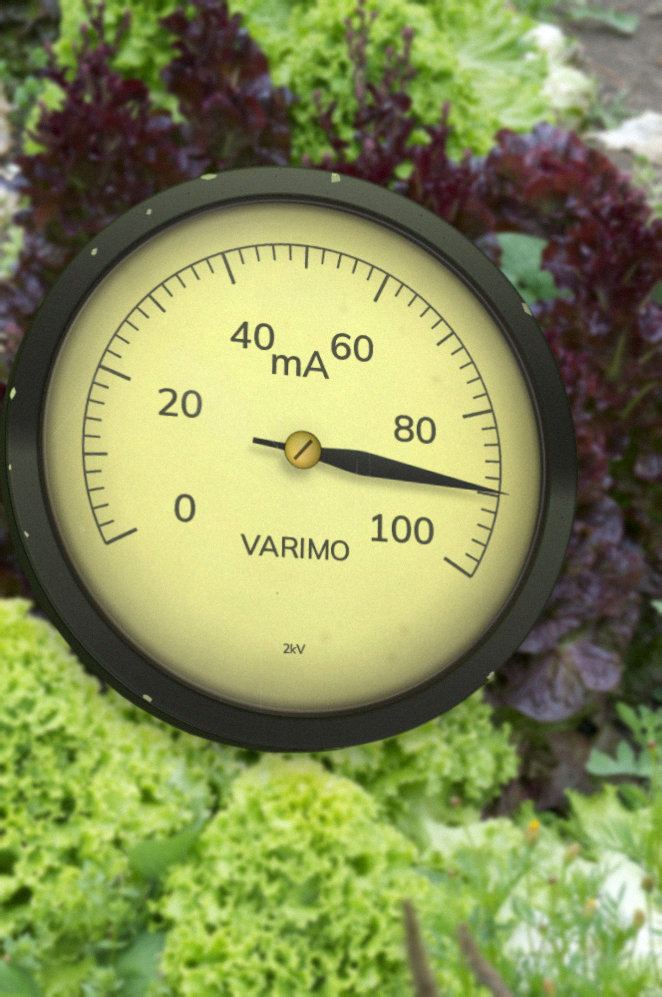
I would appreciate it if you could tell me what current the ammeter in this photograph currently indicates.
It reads 90 mA
